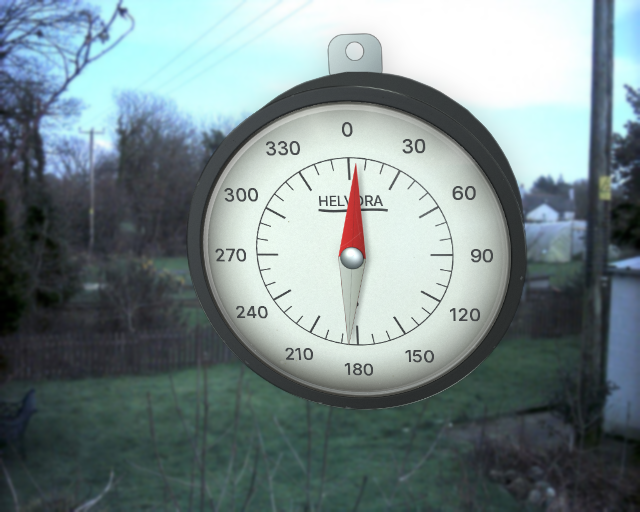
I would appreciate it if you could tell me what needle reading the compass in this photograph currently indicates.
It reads 5 °
